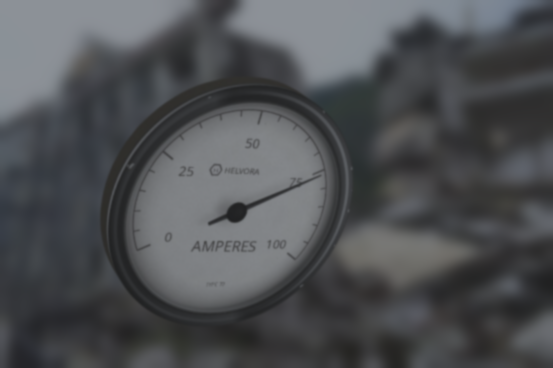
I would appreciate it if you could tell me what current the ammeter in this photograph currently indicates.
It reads 75 A
